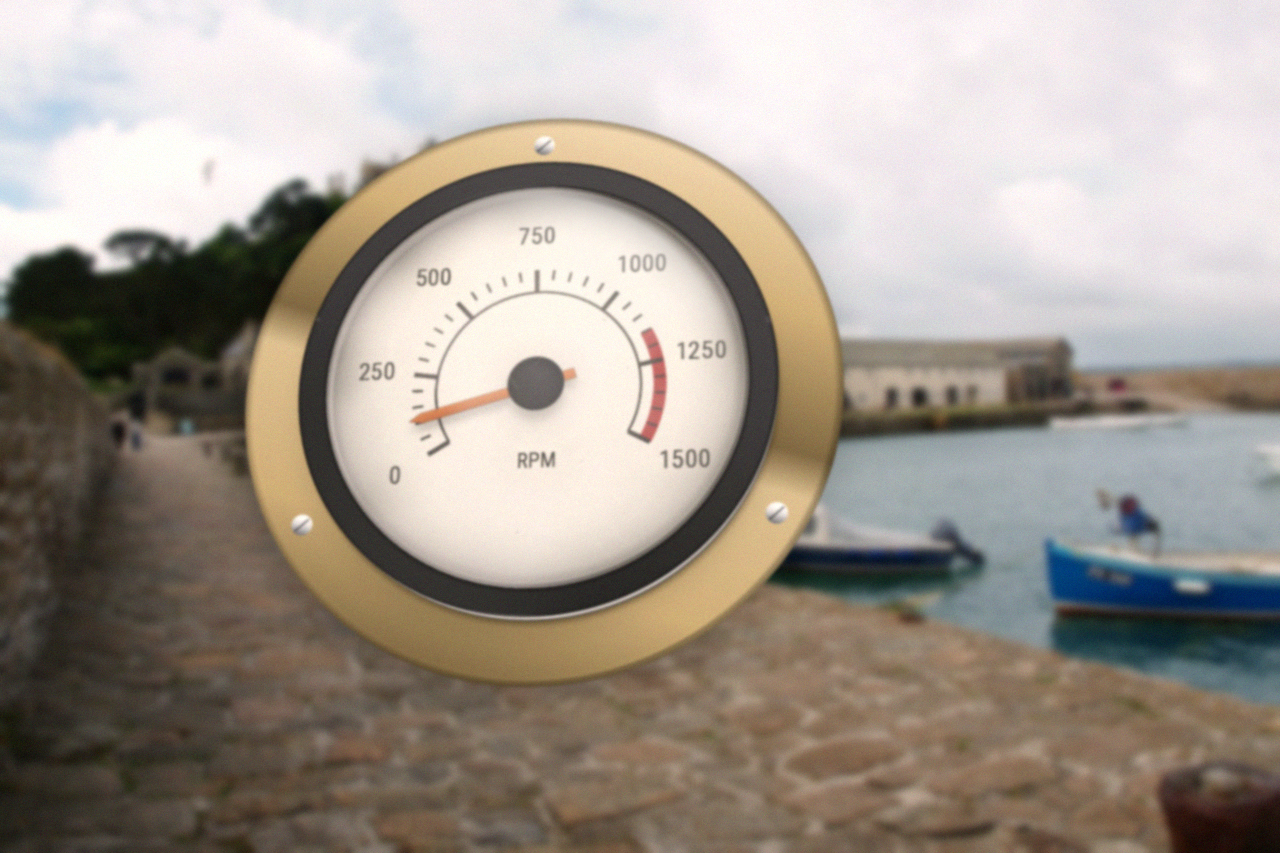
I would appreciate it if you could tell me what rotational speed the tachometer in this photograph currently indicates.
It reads 100 rpm
